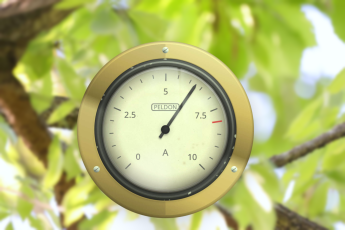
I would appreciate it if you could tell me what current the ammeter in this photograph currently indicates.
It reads 6.25 A
